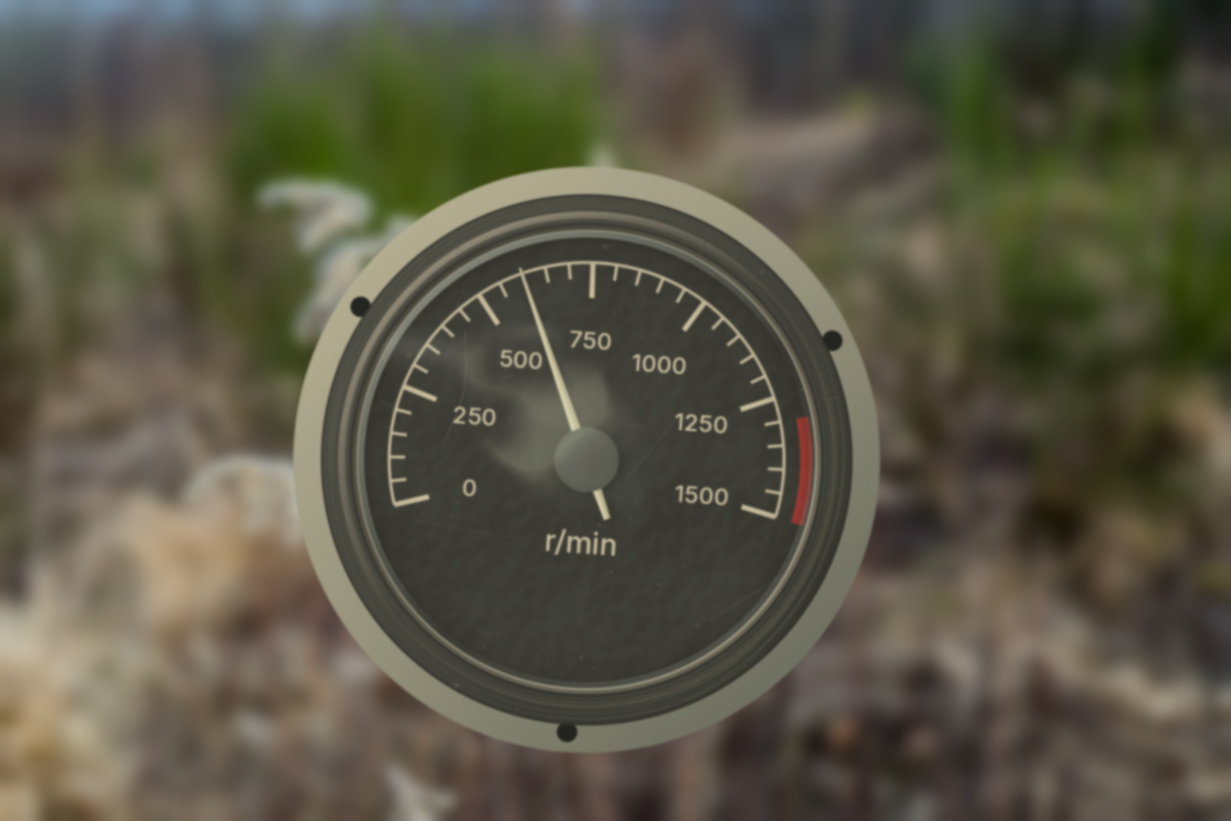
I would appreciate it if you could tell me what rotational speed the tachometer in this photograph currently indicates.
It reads 600 rpm
